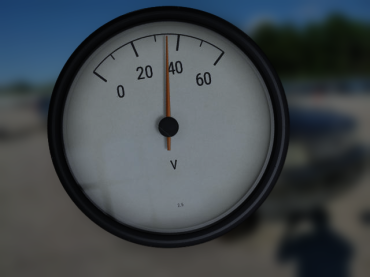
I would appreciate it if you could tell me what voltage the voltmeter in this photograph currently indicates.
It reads 35 V
